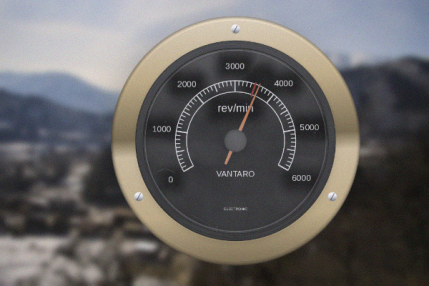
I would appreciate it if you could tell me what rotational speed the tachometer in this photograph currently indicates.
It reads 3600 rpm
